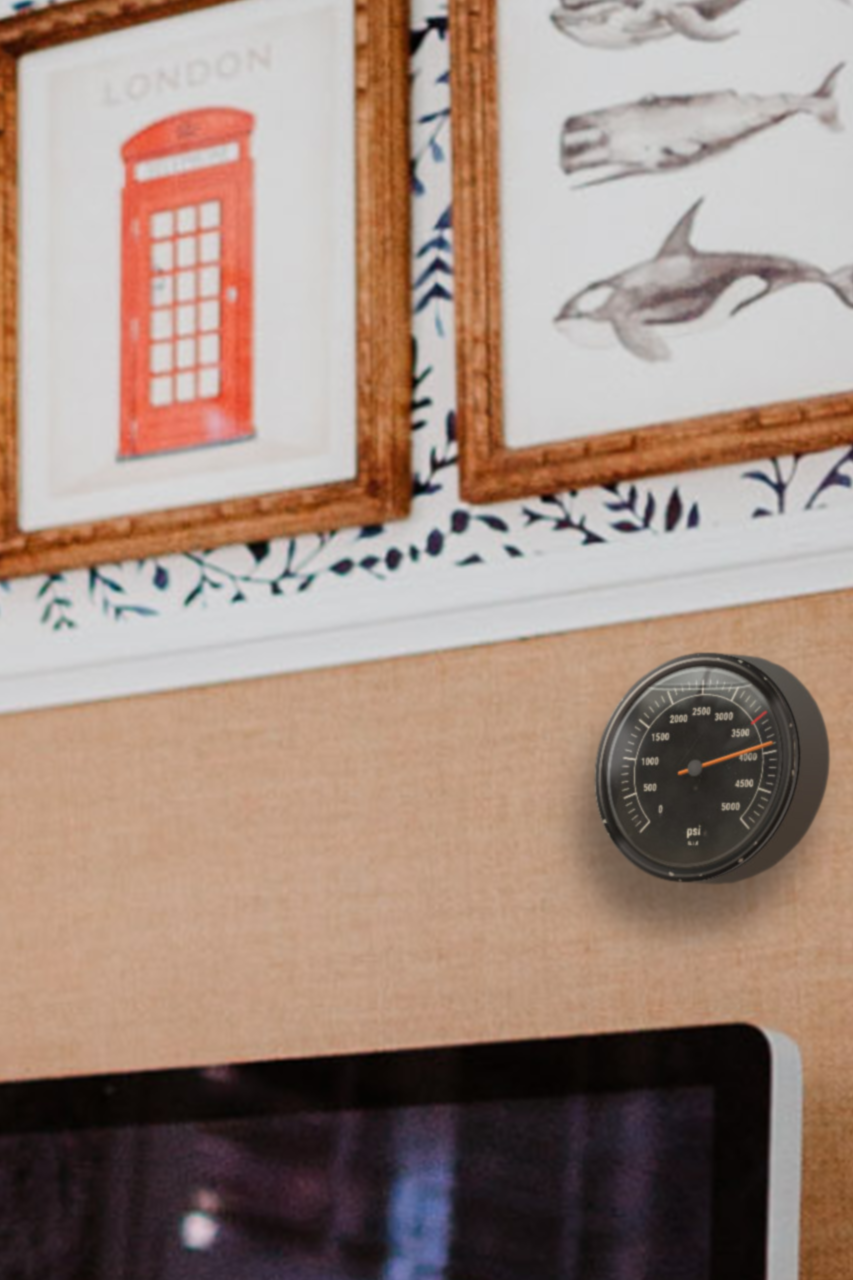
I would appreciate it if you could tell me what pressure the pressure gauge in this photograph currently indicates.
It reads 3900 psi
